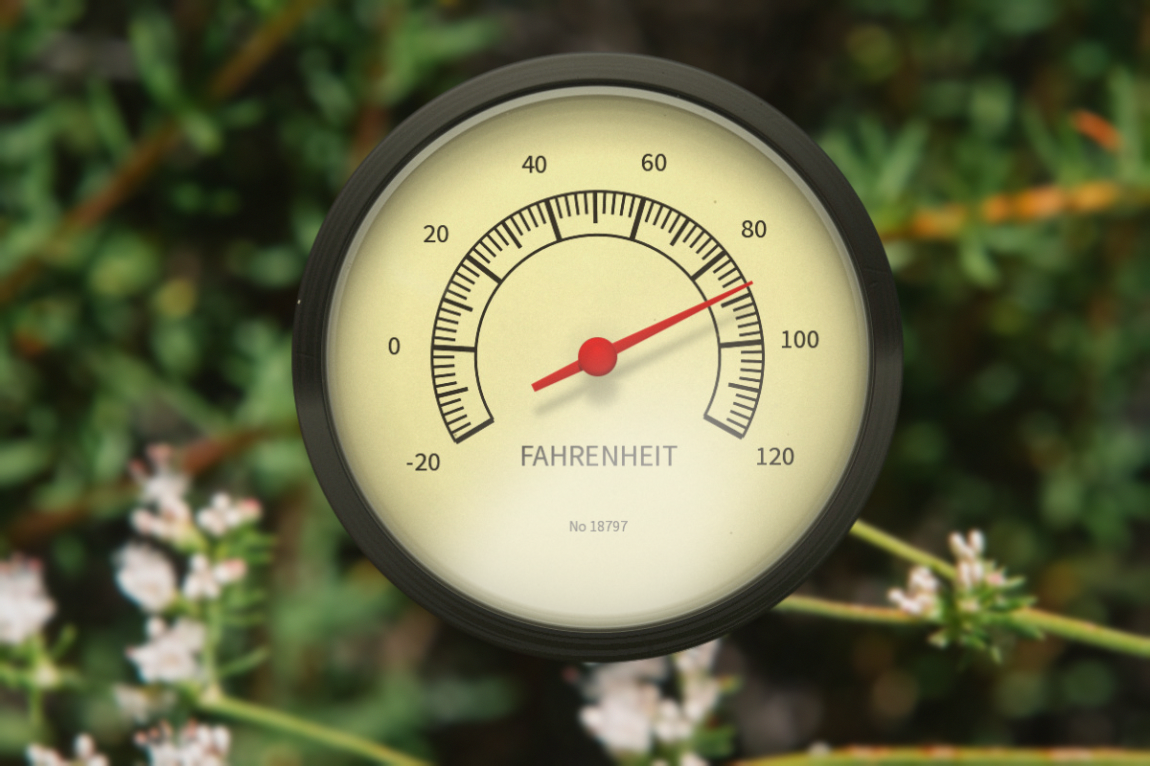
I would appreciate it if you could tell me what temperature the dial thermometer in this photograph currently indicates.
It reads 88 °F
